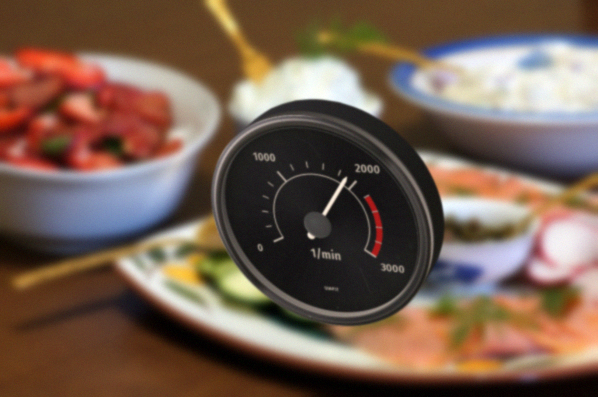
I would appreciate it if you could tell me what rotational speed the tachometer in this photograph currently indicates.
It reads 1900 rpm
